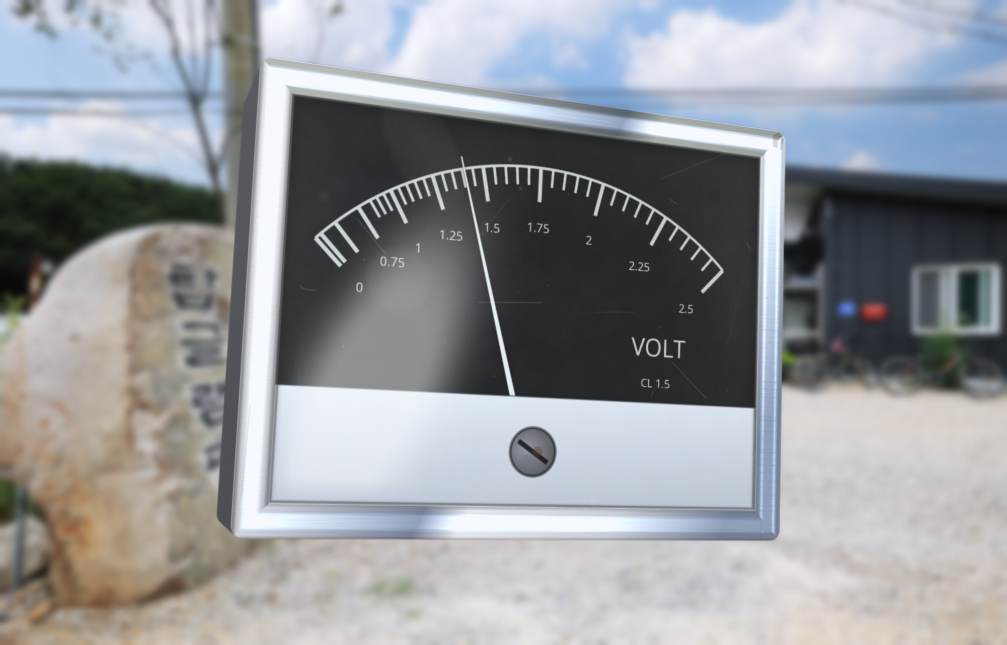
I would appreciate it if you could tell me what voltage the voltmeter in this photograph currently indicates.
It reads 1.4 V
